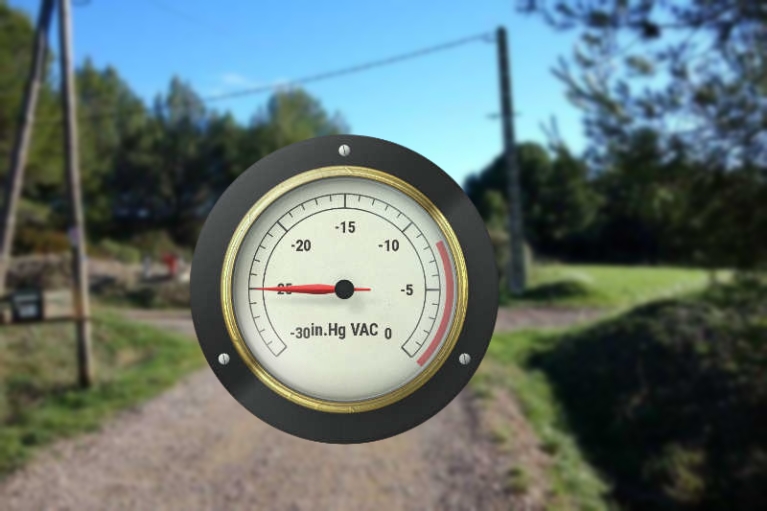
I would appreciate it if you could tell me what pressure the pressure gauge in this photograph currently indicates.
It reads -25 inHg
